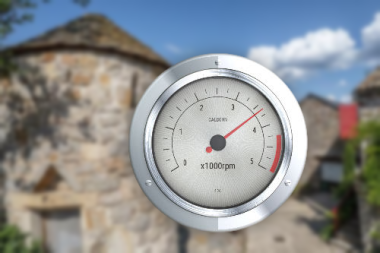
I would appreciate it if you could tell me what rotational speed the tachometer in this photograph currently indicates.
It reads 3625 rpm
